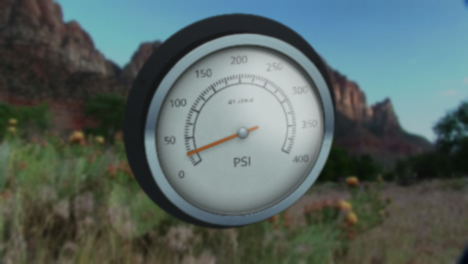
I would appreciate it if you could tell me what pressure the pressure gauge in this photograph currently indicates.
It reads 25 psi
